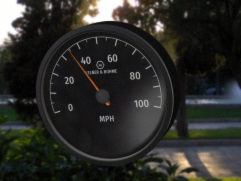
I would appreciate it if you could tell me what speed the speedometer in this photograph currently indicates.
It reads 35 mph
